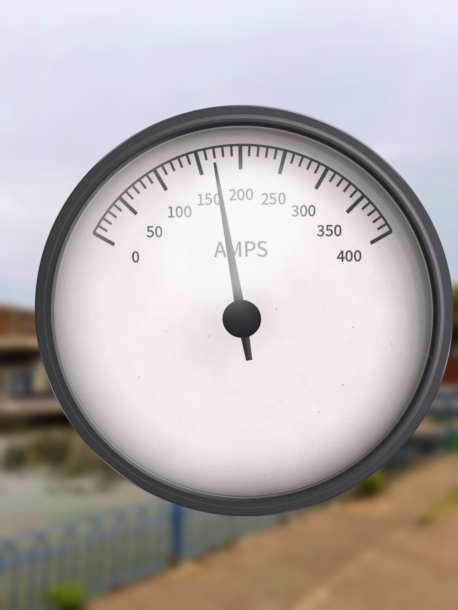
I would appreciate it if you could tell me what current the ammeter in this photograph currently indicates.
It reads 170 A
